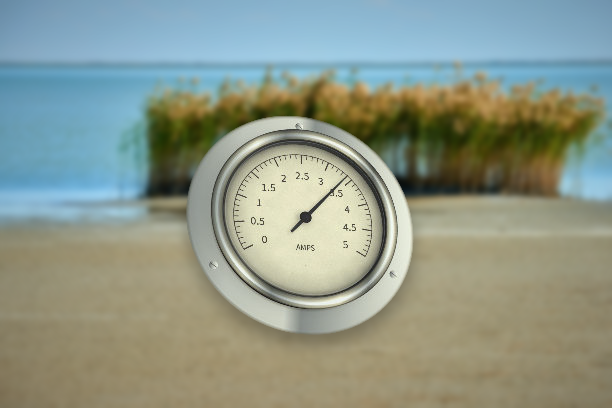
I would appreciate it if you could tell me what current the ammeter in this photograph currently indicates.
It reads 3.4 A
